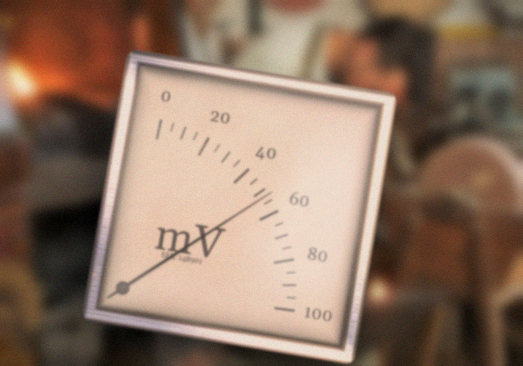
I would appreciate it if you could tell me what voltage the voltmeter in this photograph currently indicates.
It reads 52.5 mV
